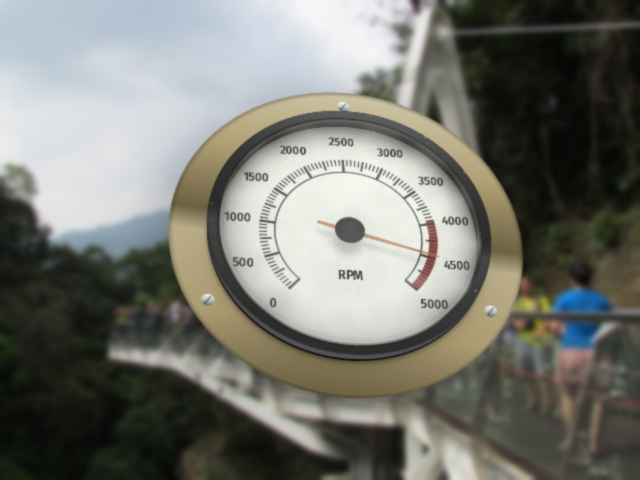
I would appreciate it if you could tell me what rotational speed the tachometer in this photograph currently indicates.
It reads 4500 rpm
